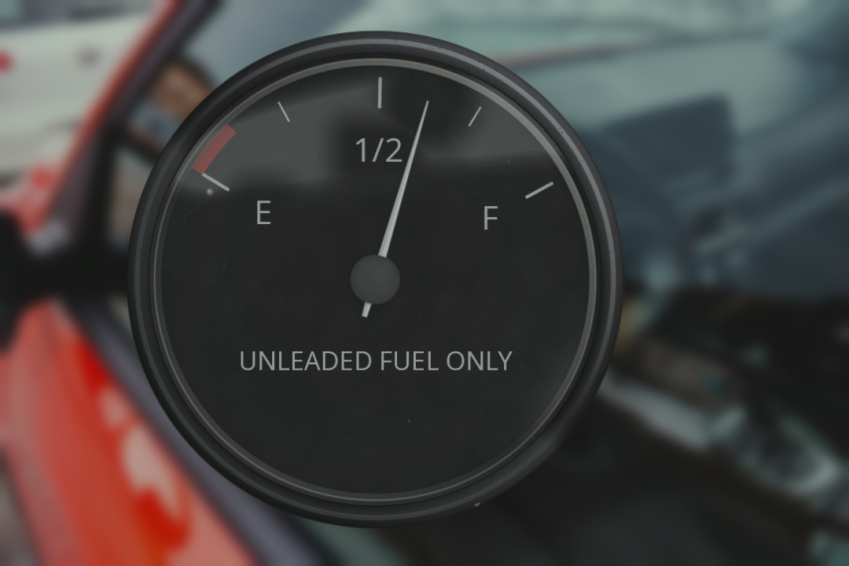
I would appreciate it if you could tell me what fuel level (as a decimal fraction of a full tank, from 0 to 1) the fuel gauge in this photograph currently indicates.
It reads 0.625
